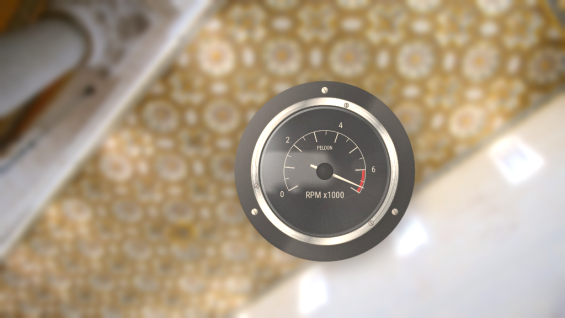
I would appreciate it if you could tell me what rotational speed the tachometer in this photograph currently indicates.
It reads 6750 rpm
